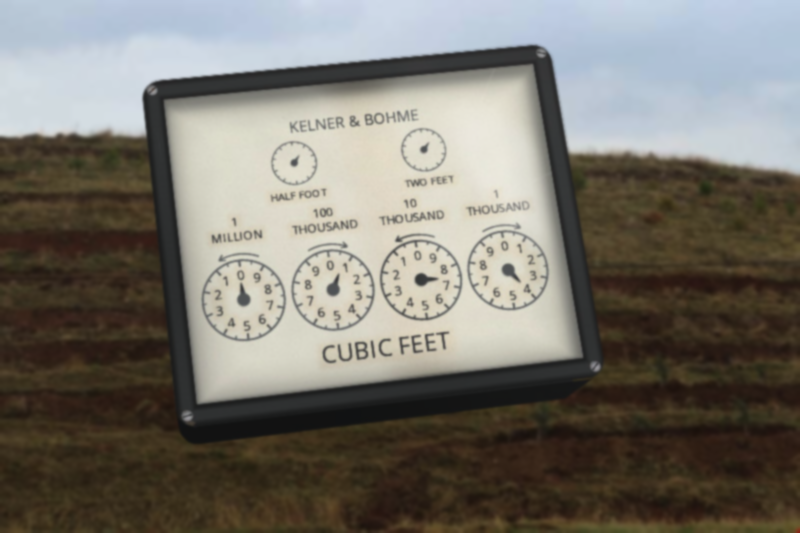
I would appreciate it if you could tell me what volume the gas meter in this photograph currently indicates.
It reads 7400 ft³
